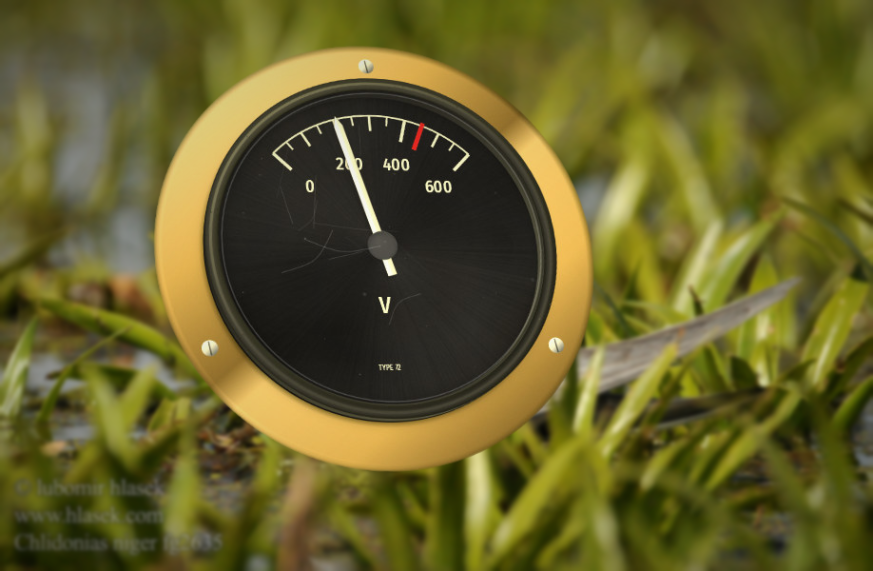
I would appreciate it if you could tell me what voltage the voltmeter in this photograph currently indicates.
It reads 200 V
